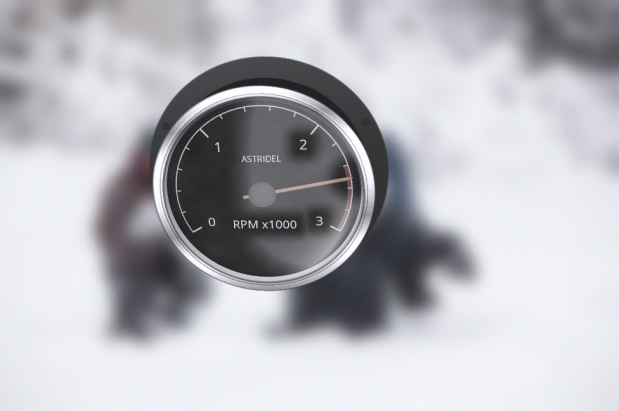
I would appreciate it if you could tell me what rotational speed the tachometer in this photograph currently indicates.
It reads 2500 rpm
